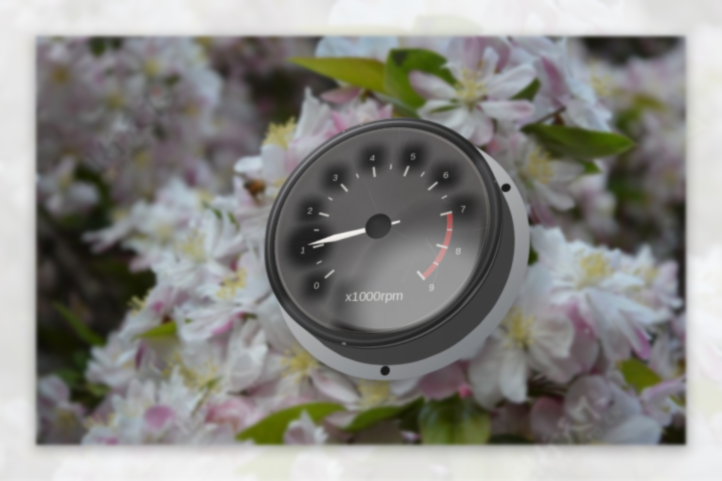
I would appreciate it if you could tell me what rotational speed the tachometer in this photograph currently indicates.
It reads 1000 rpm
